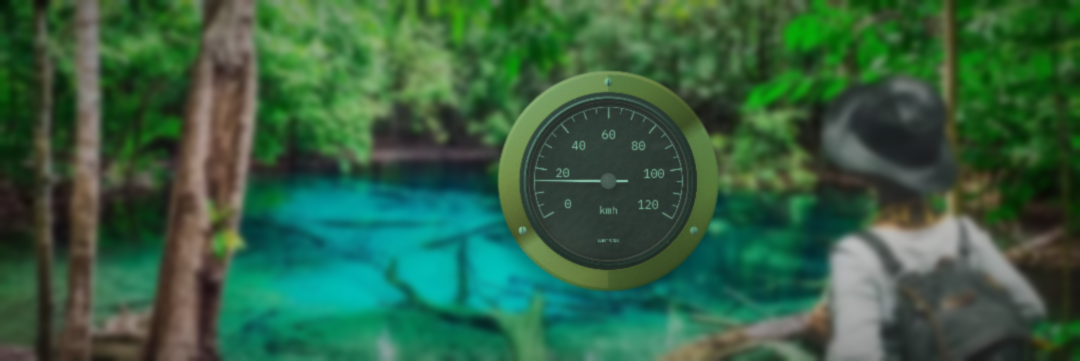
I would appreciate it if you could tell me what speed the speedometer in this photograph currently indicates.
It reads 15 km/h
